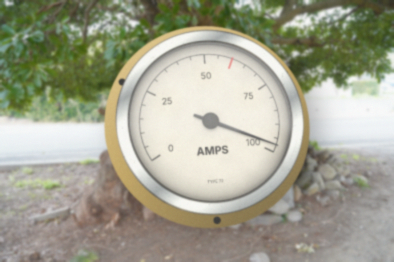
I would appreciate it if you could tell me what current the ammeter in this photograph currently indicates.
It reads 97.5 A
